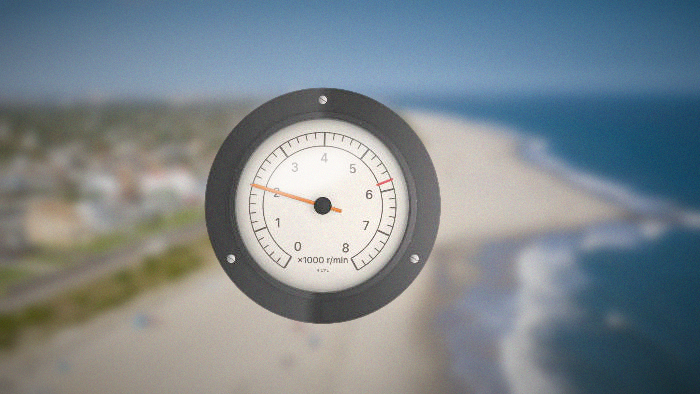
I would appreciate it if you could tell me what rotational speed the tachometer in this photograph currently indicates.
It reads 2000 rpm
